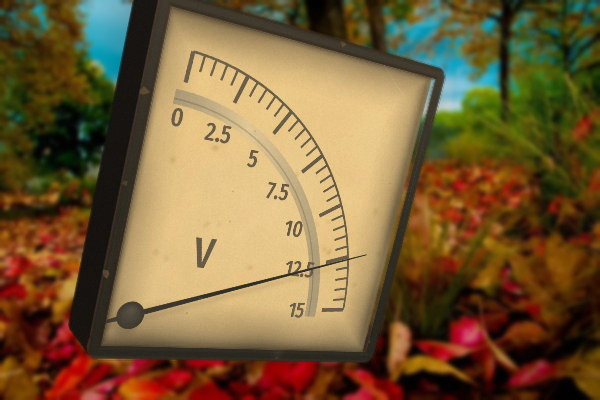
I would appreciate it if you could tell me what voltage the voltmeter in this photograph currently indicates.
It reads 12.5 V
